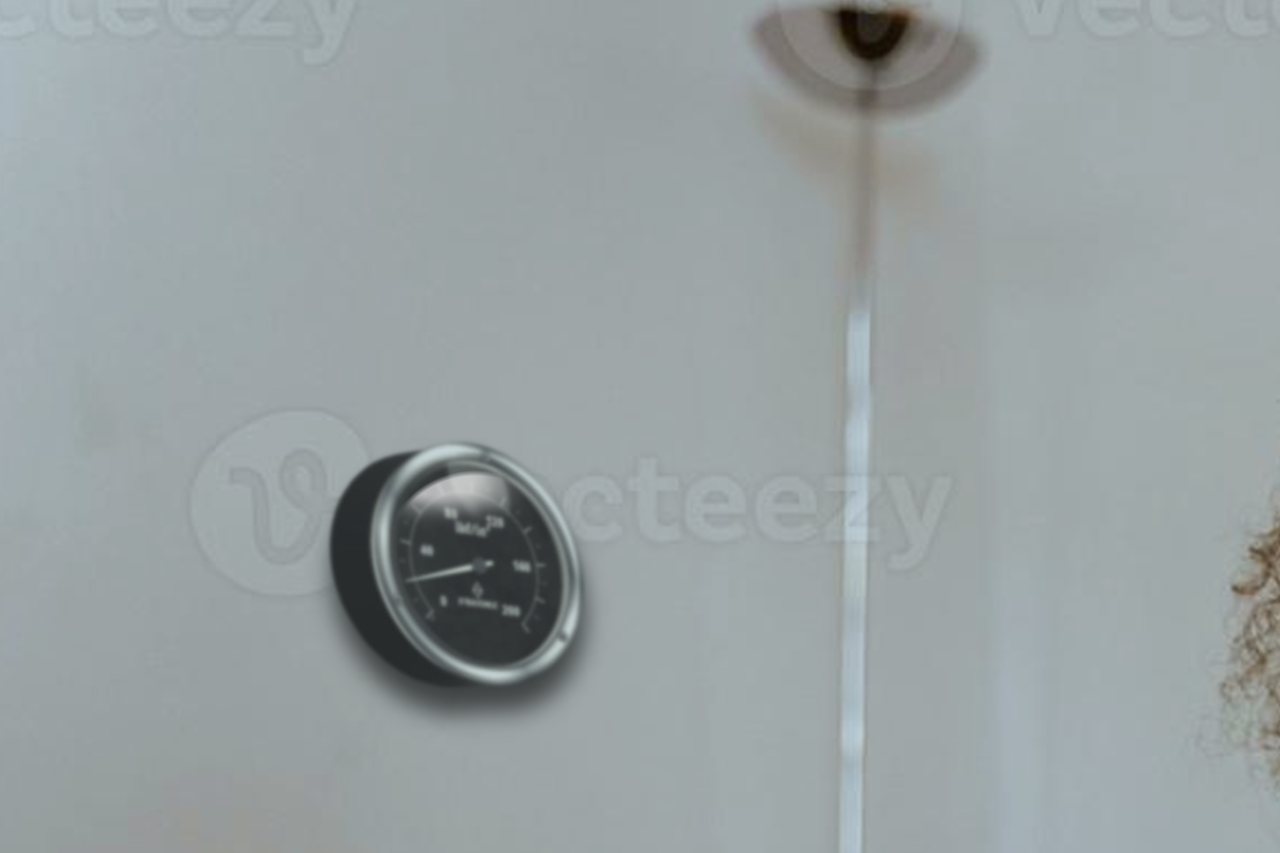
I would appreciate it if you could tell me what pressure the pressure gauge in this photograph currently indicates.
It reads 20 psi
